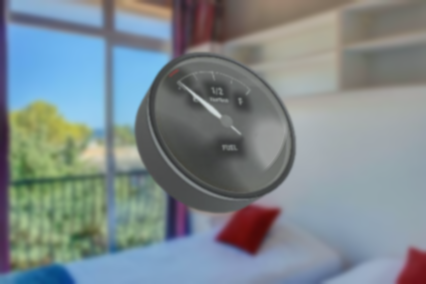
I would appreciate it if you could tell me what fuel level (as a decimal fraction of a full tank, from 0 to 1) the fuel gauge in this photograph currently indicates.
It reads 0
